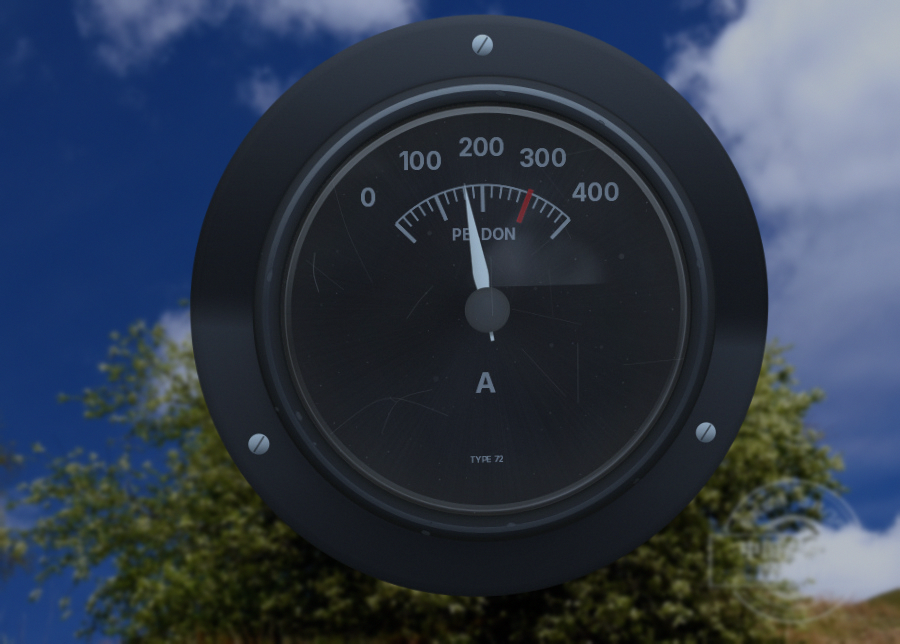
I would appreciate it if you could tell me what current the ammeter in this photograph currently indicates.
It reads 160 A
